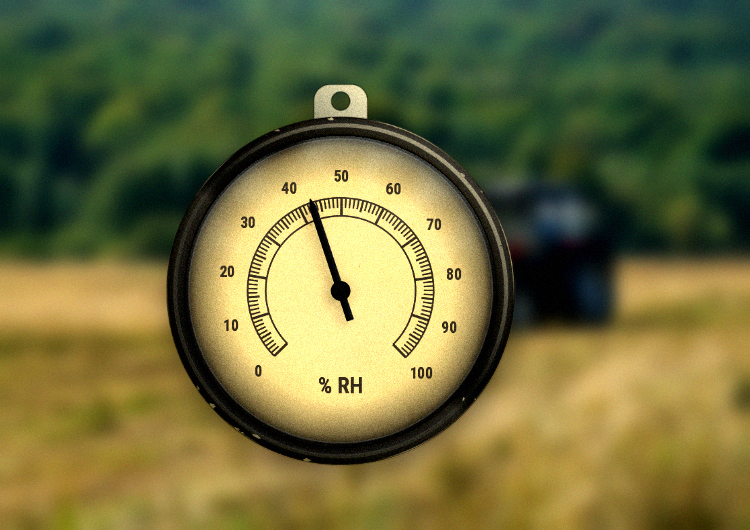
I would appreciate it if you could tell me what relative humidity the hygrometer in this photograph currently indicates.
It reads 43 %
